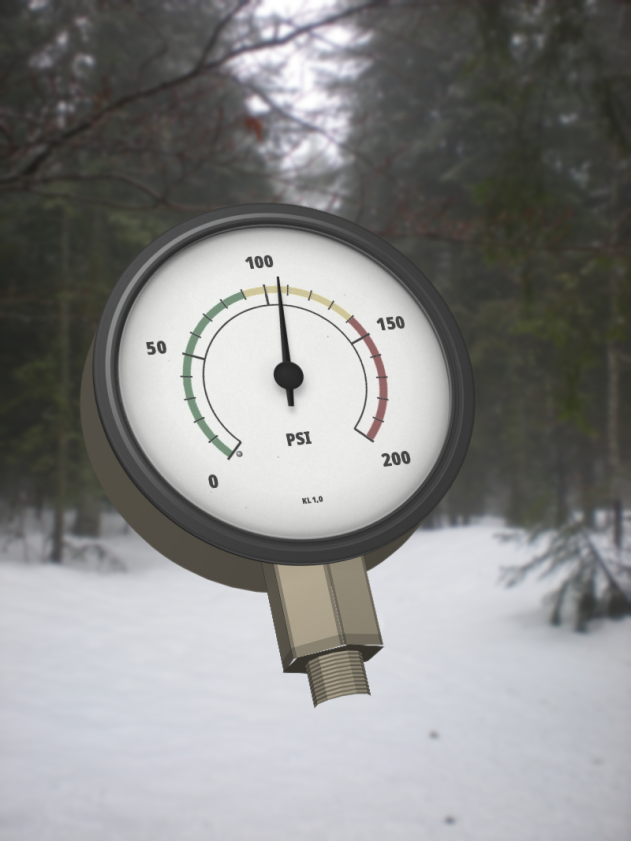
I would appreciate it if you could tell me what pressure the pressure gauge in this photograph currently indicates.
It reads 105 psi
